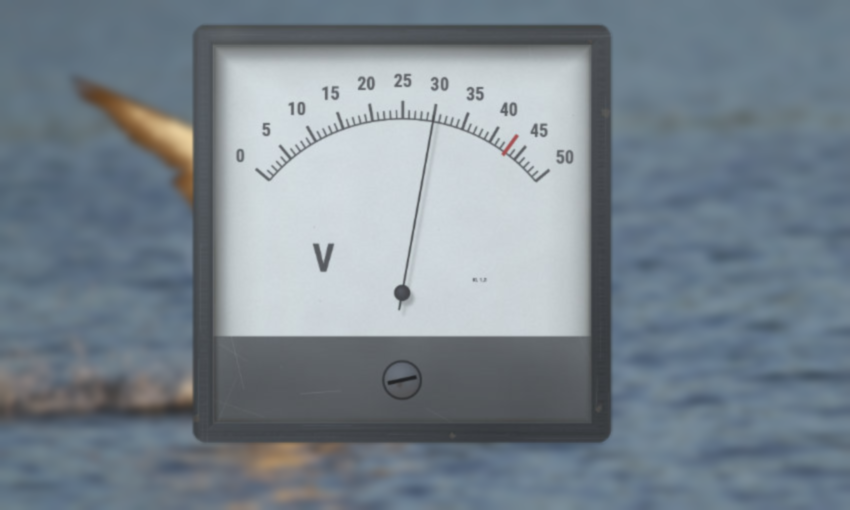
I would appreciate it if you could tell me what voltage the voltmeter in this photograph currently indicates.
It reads 30 V
